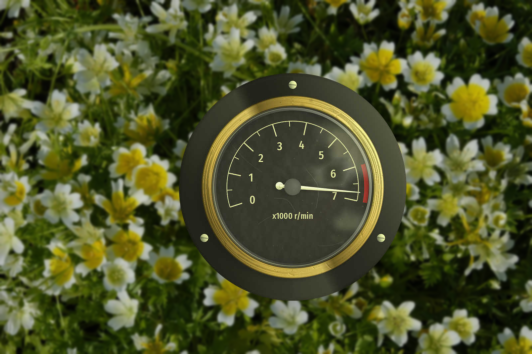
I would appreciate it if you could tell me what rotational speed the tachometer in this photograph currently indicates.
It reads 6750 rpm
